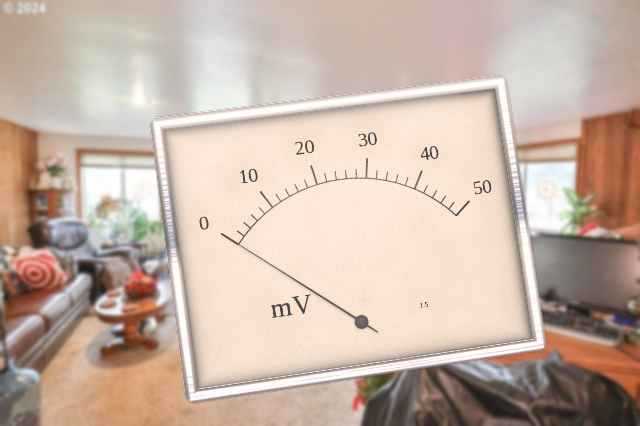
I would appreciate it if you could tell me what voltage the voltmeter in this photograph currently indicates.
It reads 0 mV
